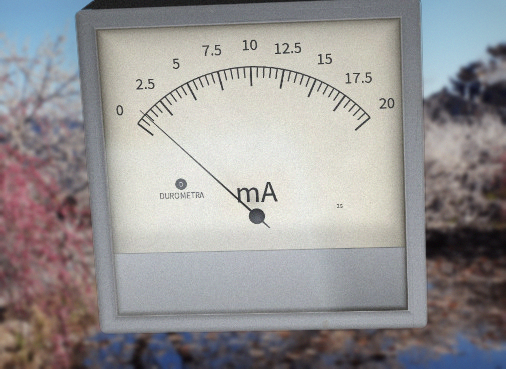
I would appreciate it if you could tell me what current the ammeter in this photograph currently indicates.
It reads 1 mA
